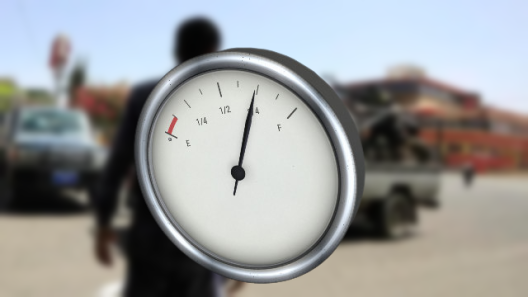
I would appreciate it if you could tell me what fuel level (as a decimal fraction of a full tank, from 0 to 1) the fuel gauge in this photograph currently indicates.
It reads 0.75
